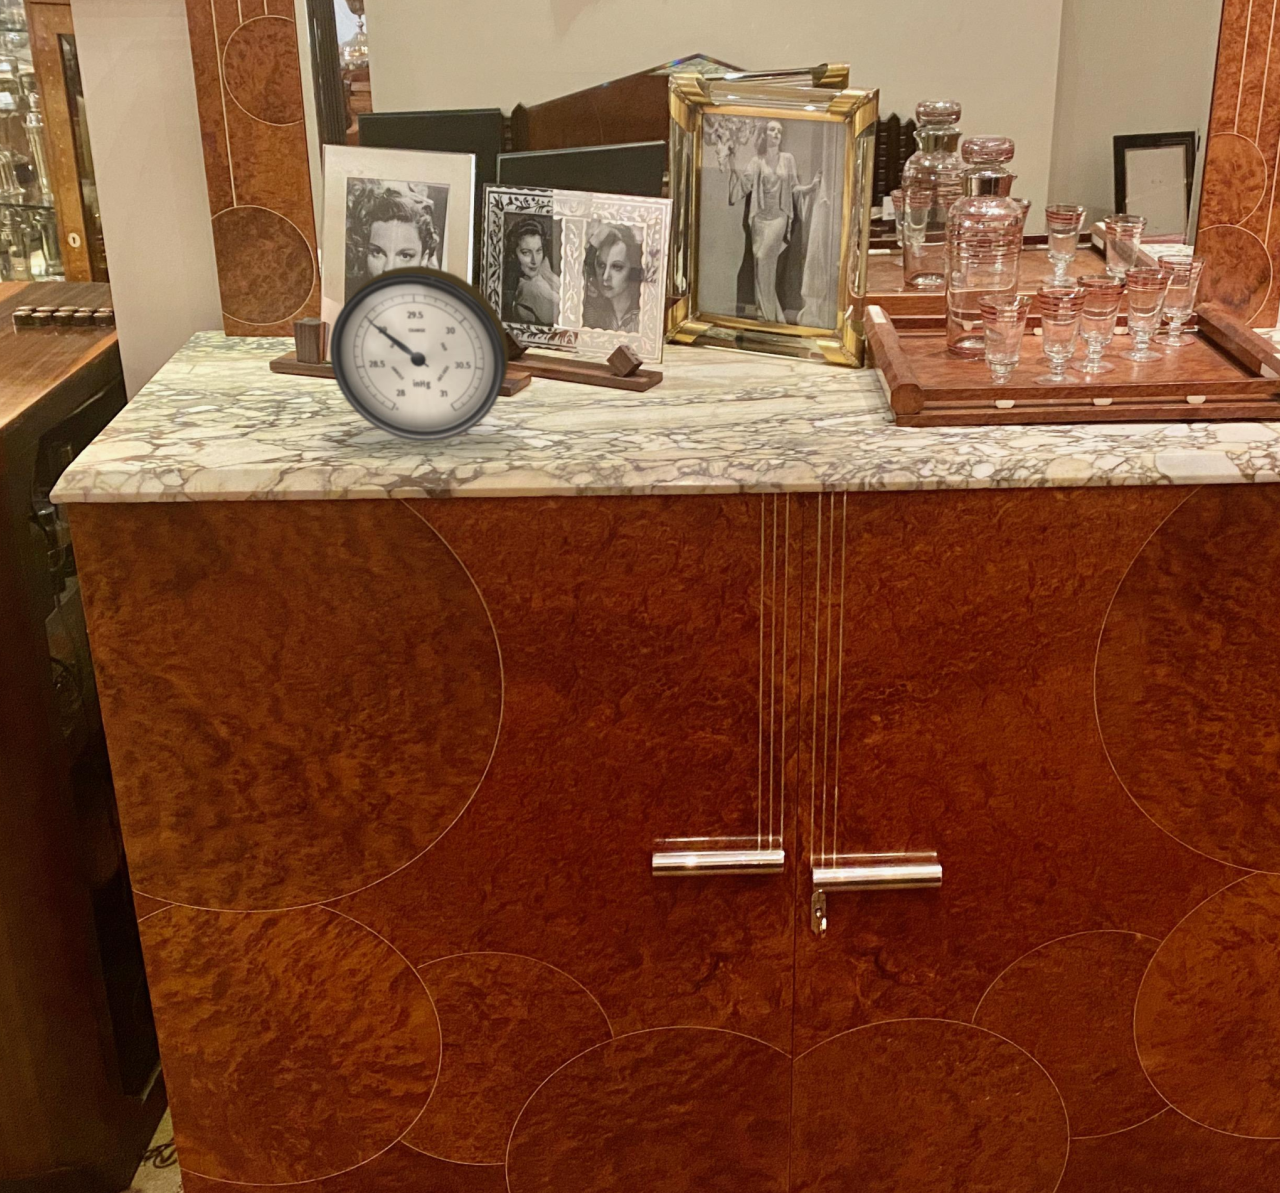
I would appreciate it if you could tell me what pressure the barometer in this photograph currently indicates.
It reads 29 inHg
